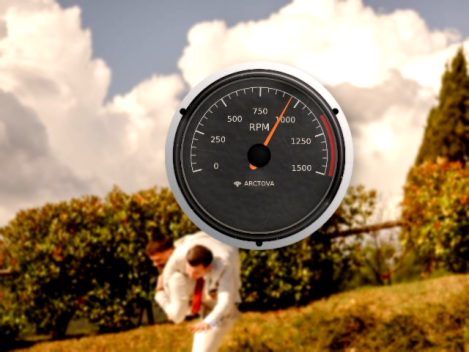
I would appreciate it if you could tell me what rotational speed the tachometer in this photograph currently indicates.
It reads 950 rpm
